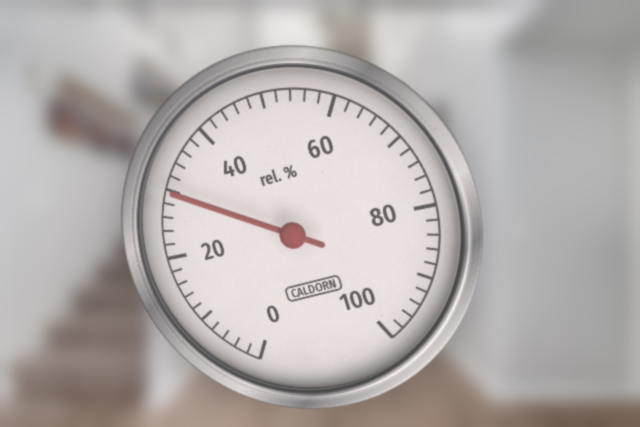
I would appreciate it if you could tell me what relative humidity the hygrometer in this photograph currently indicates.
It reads 30 %
